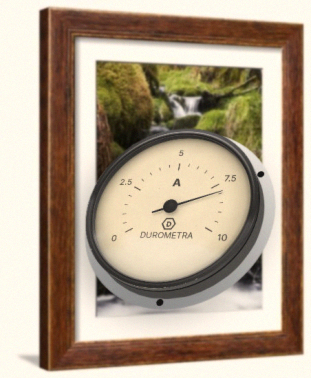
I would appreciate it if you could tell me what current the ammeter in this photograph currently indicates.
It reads 8 A
